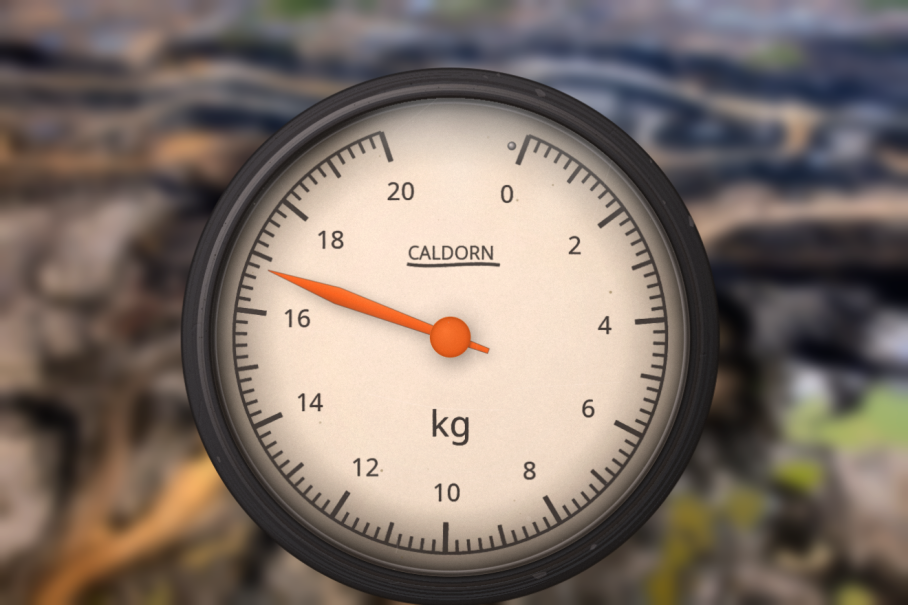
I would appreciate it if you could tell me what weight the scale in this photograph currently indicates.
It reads 16.8 kg
